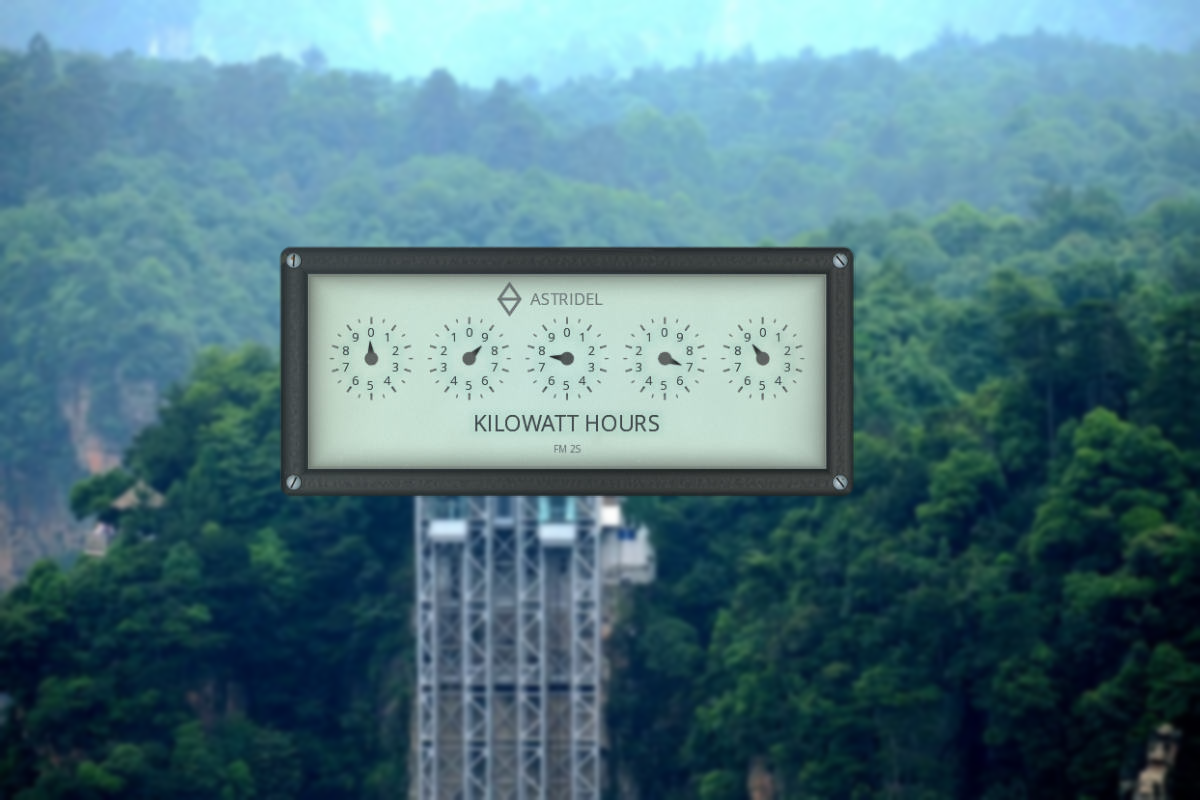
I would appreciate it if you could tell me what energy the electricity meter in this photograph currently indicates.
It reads 98769 kWh
